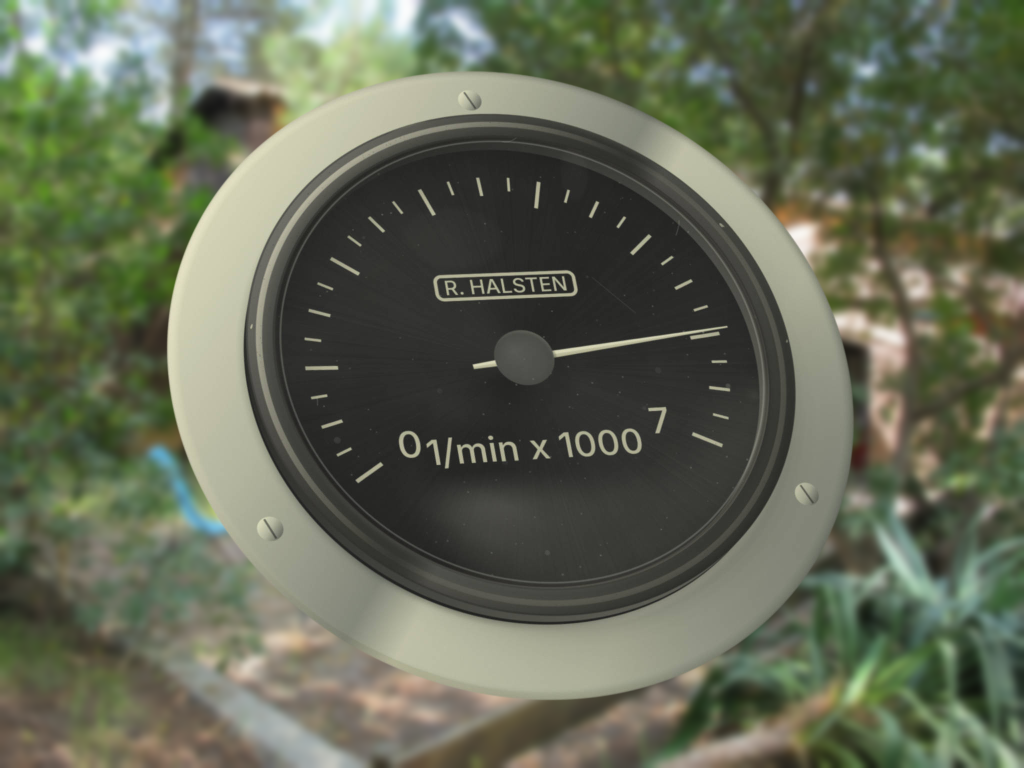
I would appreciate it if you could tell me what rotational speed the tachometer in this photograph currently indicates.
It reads 6000 rpm
